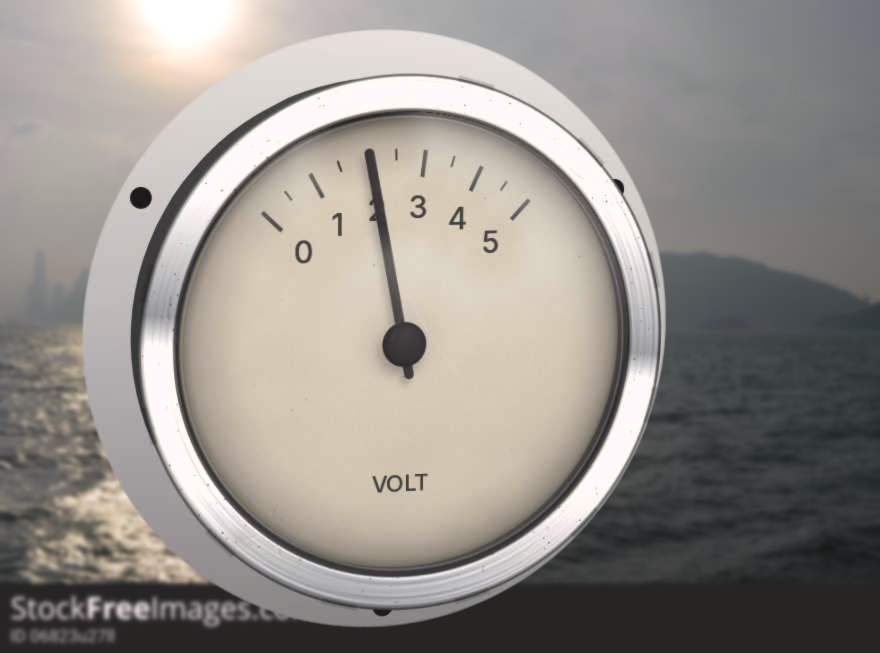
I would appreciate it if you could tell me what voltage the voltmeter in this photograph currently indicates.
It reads 2 V
